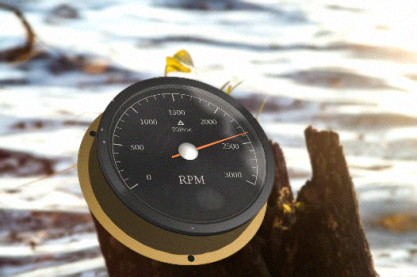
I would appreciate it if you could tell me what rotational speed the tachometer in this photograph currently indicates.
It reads 2400 rpm
